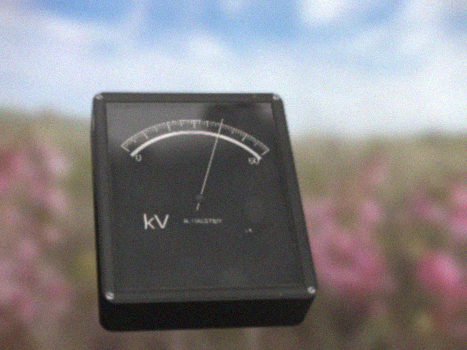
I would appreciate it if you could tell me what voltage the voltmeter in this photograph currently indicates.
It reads 40 kV
